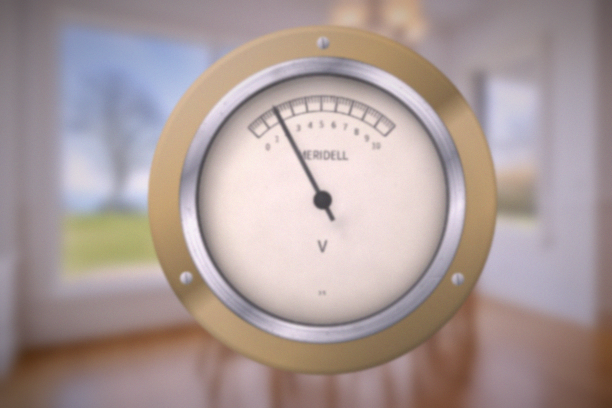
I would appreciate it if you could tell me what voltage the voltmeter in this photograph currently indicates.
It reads 2 V
